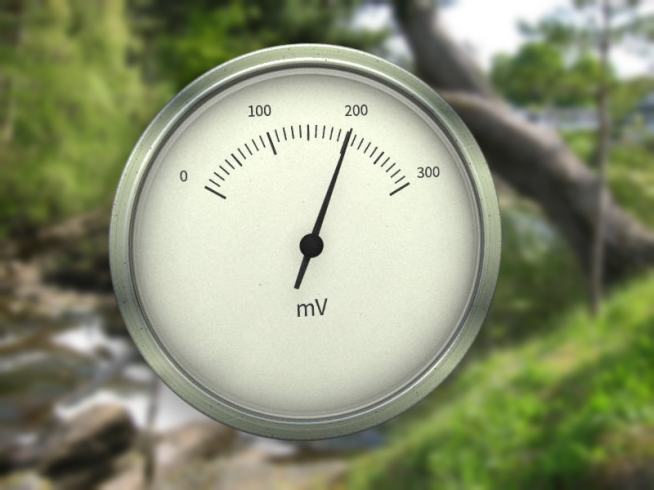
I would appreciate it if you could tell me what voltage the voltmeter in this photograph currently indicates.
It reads 200 mV
